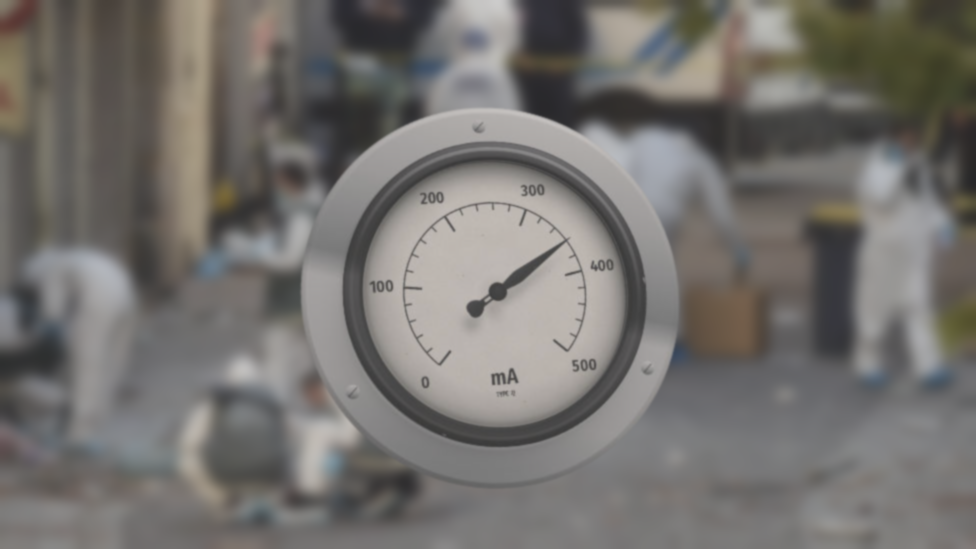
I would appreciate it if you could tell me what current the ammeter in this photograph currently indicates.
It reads 360 mA
